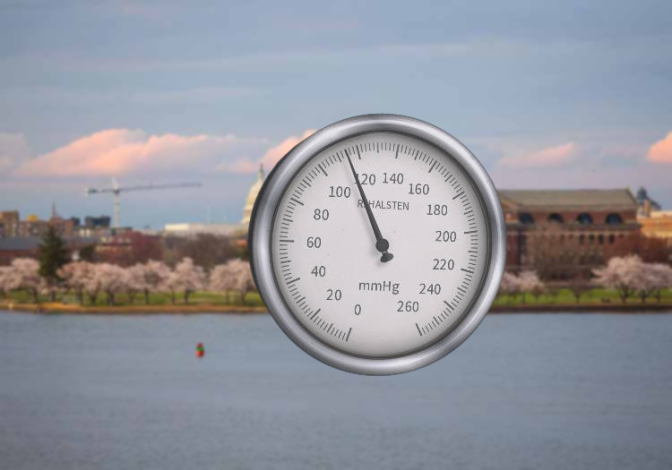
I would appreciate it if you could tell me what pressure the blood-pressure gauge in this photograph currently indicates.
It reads 114 mmHg
